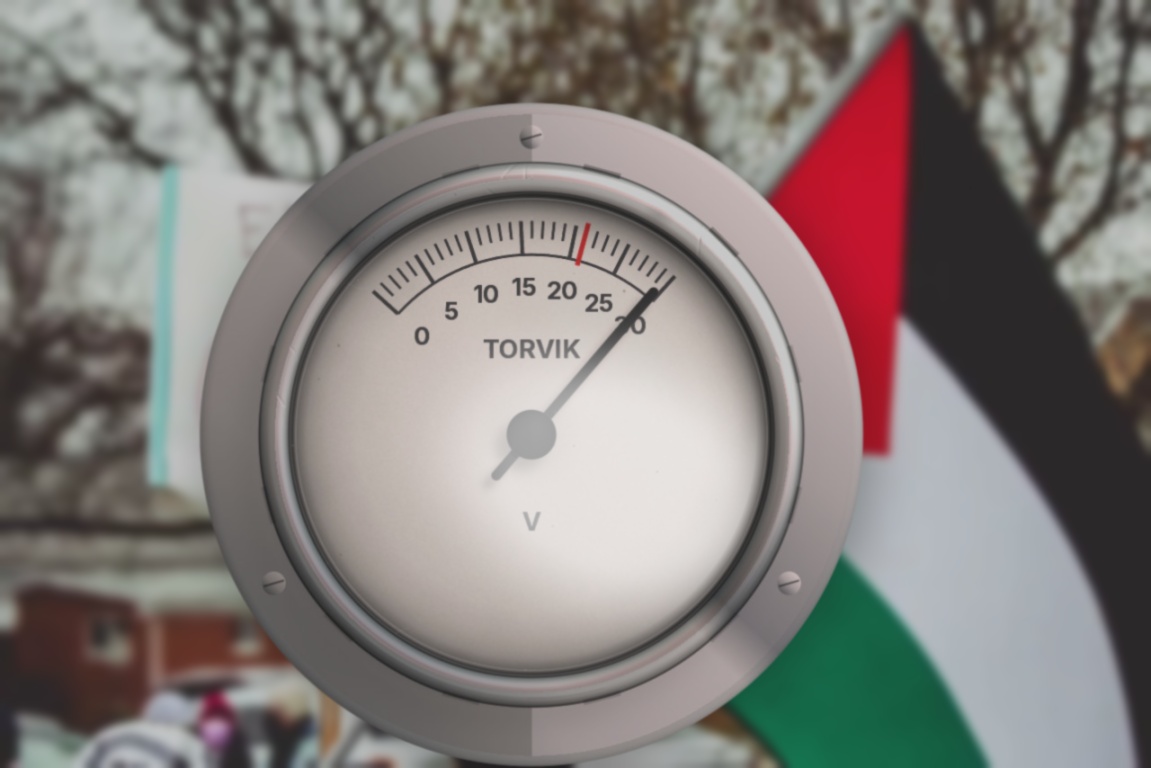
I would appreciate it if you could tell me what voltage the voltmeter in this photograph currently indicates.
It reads 29.5 V
